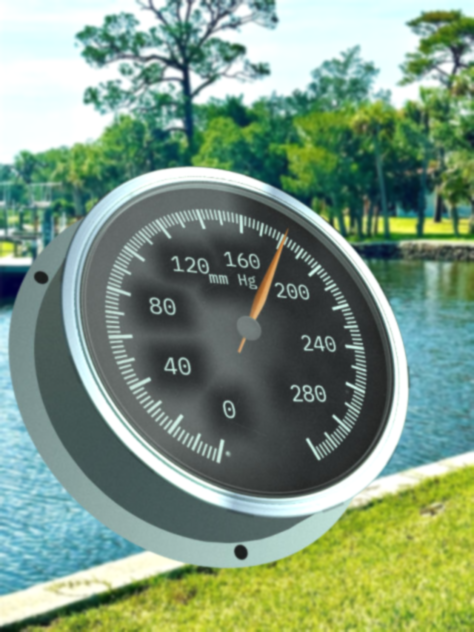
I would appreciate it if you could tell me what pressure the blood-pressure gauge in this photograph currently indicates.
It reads 180 mmHg
